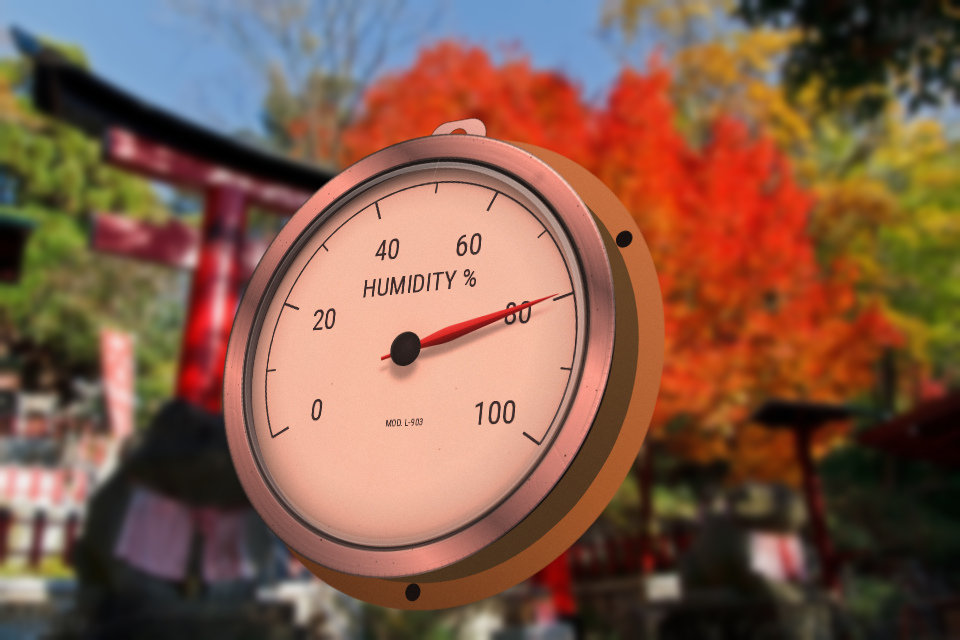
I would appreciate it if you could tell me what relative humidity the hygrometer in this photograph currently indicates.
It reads 80 %
